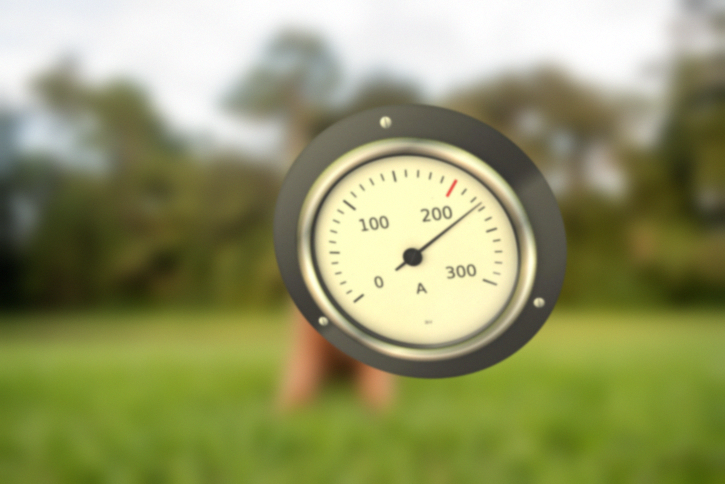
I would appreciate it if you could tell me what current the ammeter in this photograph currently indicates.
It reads 225 A
